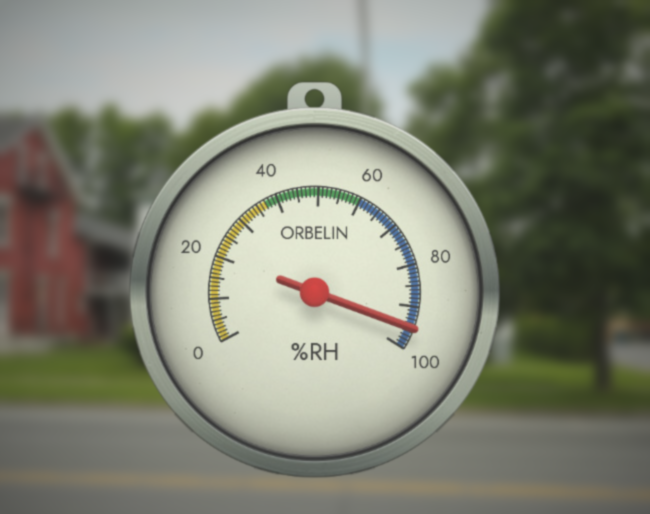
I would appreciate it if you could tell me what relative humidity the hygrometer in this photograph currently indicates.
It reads 95 %
